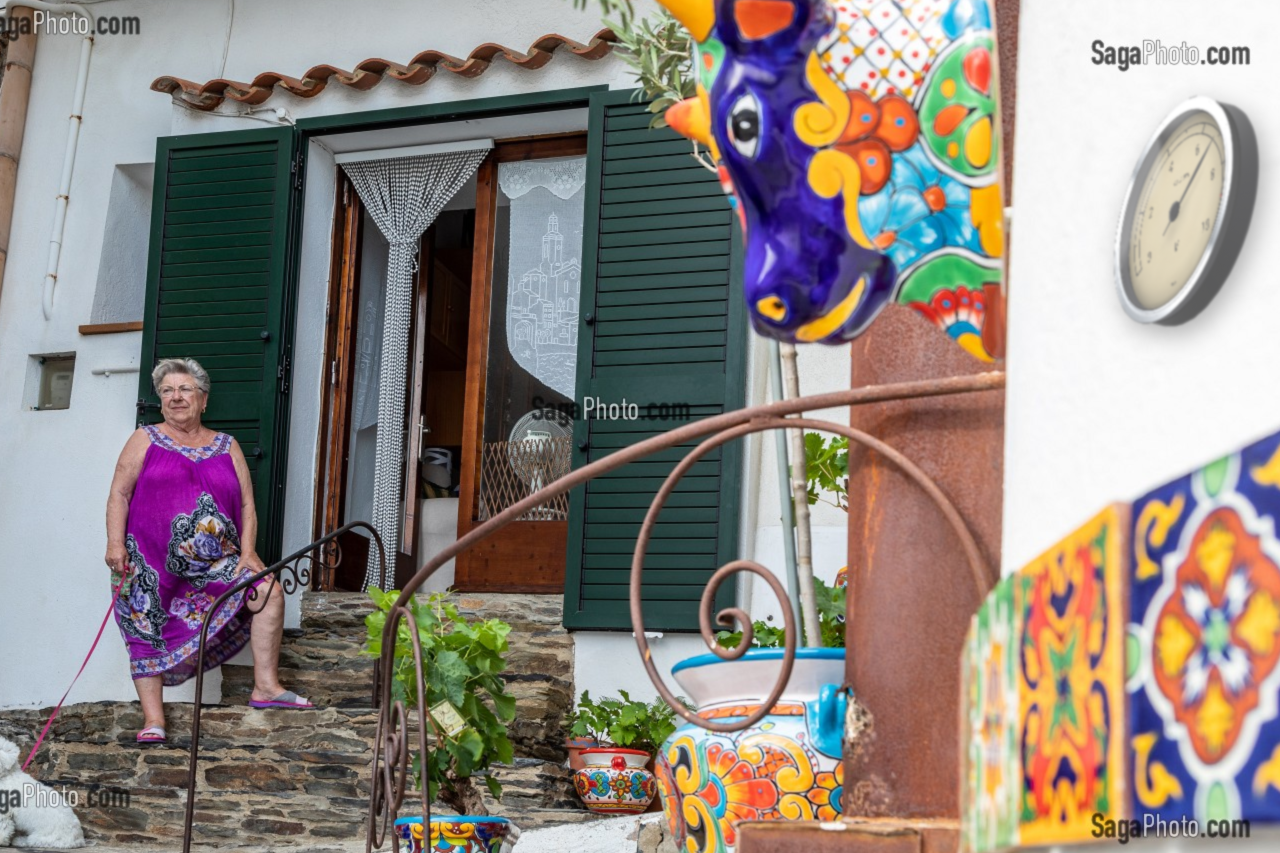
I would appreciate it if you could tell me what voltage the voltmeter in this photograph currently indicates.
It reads 7 V
